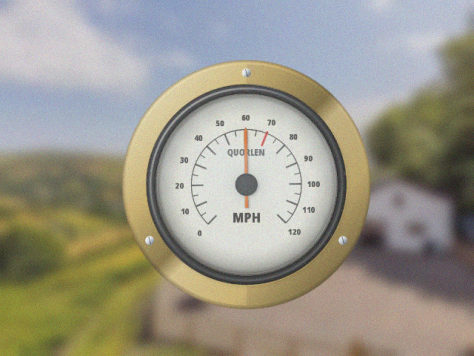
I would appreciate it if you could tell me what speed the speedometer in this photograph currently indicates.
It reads 60 mph
